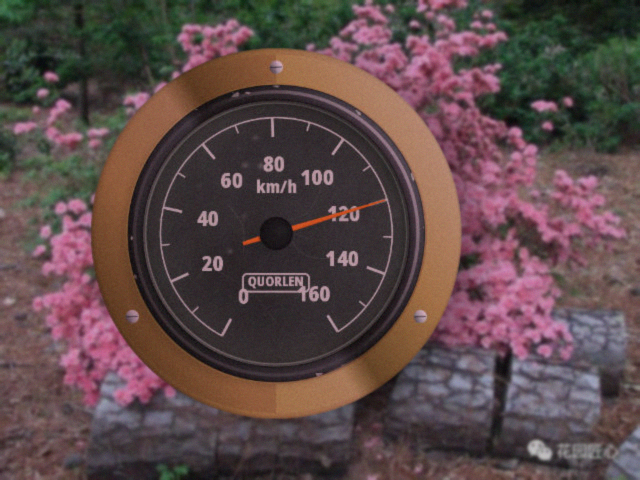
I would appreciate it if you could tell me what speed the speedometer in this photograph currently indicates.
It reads 120 km/h
